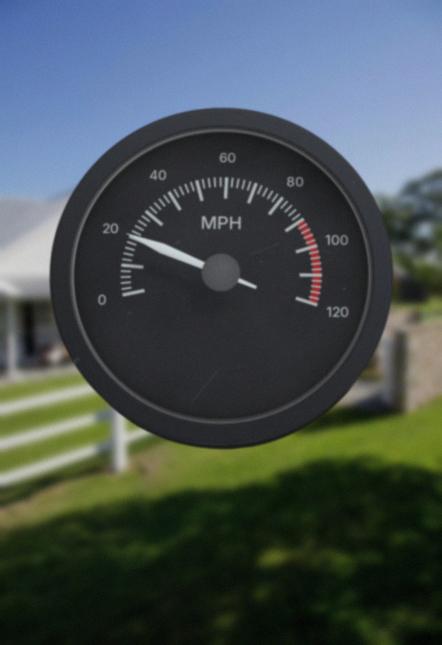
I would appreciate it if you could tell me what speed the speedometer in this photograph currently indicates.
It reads 20 mph
